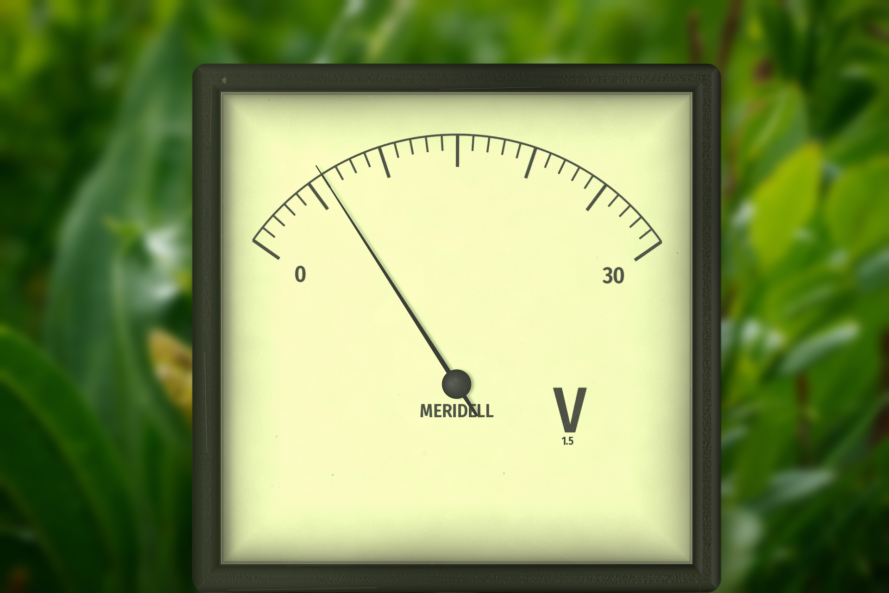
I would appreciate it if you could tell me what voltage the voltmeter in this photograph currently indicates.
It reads 6 V
